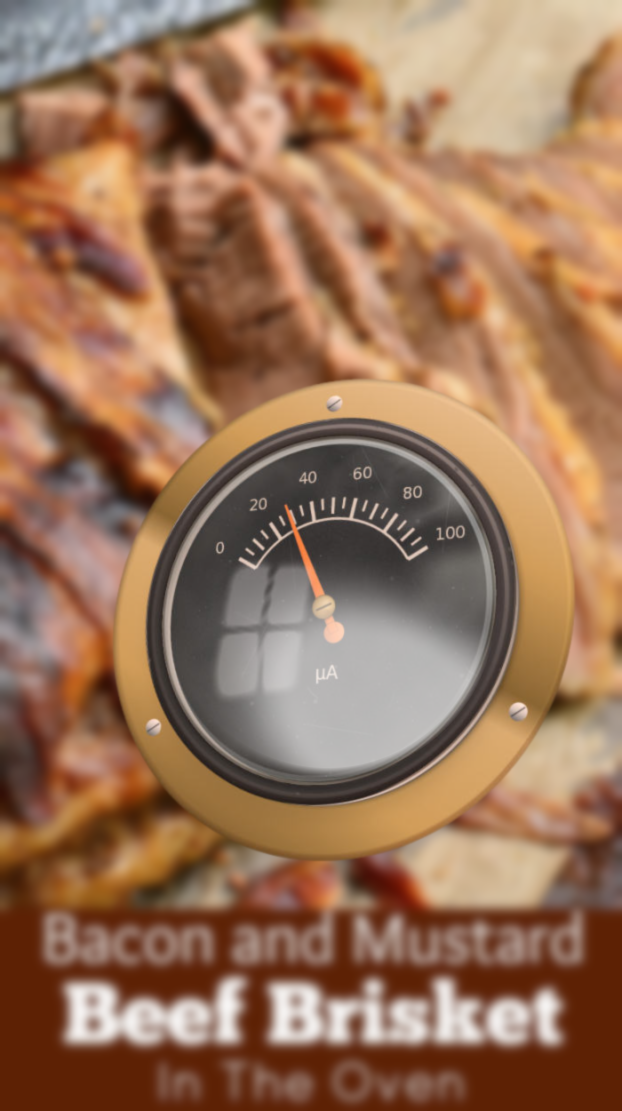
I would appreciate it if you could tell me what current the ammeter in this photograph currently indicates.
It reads 30 µA
